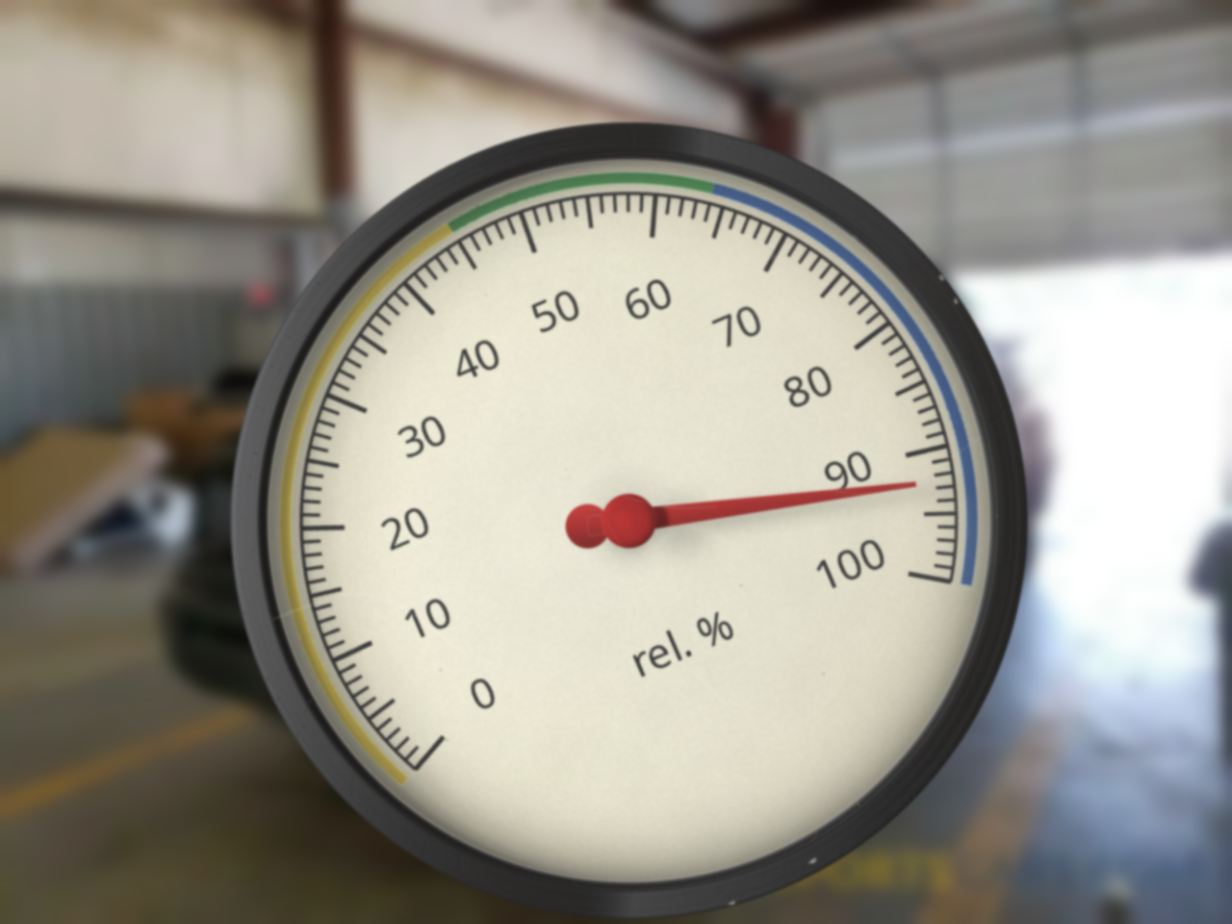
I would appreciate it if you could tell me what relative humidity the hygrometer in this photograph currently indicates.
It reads 92.5 %
